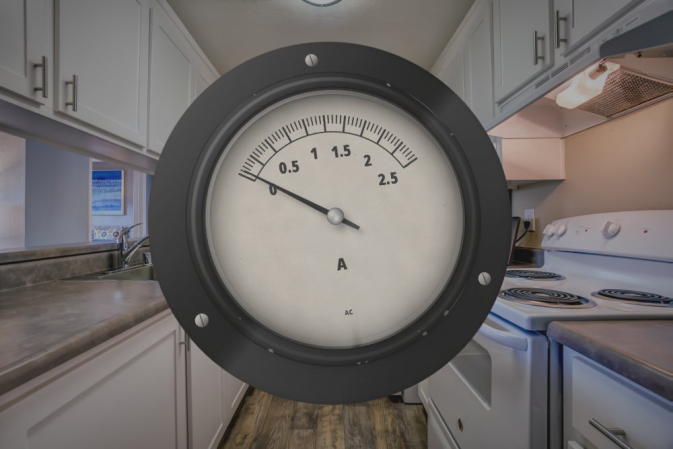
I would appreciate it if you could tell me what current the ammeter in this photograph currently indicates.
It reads 0.05 A
